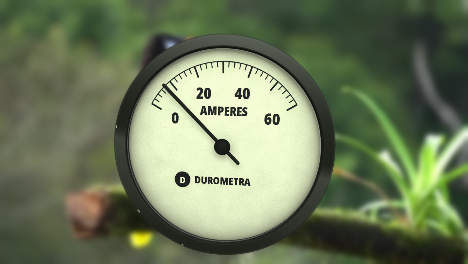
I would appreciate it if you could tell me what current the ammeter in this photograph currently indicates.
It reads 8 A
